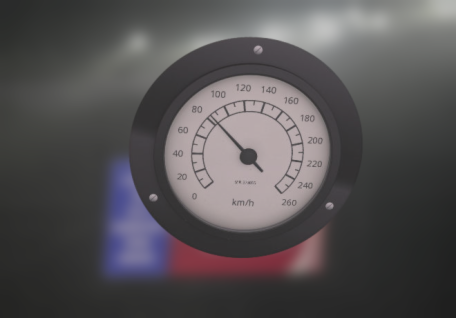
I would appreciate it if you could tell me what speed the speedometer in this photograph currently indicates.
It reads 85 km/h
